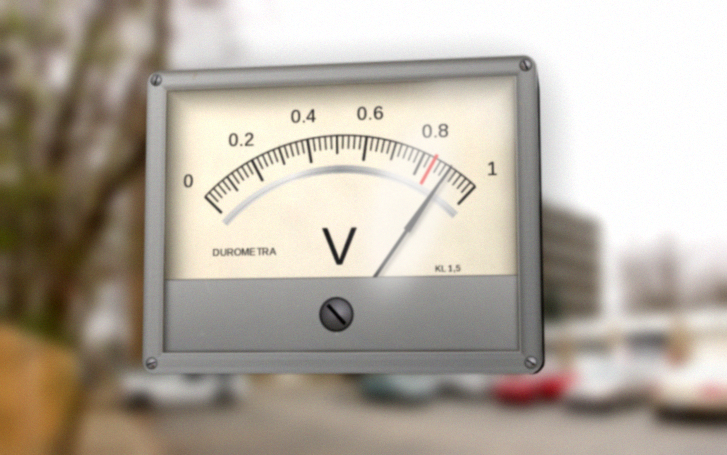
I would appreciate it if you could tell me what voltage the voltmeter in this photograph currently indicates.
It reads 0.9 V
